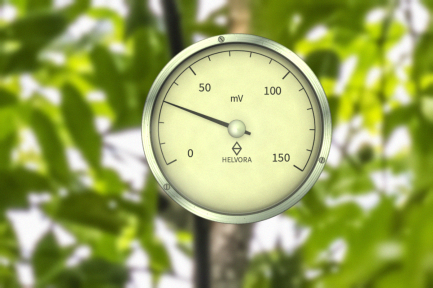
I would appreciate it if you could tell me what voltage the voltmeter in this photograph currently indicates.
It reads 30 mV
